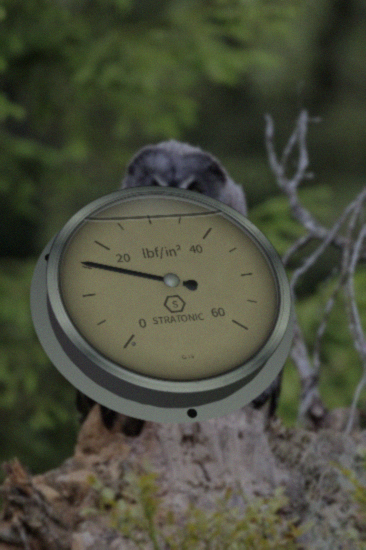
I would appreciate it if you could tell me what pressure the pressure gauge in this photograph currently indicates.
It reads 15 psi
